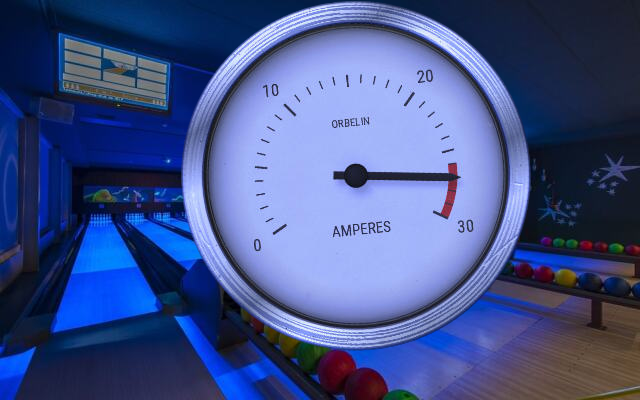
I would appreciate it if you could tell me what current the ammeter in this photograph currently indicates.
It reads 27 A
